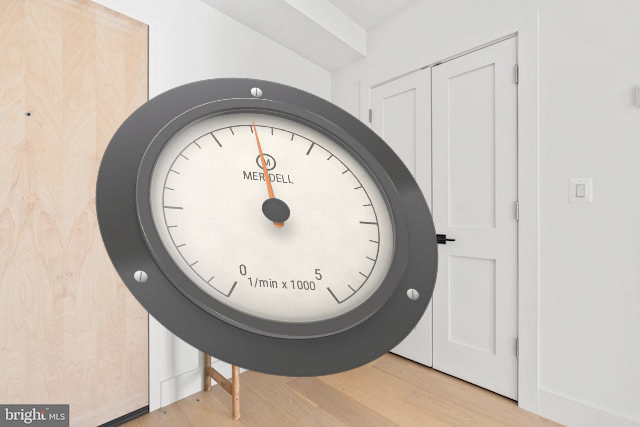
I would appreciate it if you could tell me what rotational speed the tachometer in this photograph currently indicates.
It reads 2400 rpm
